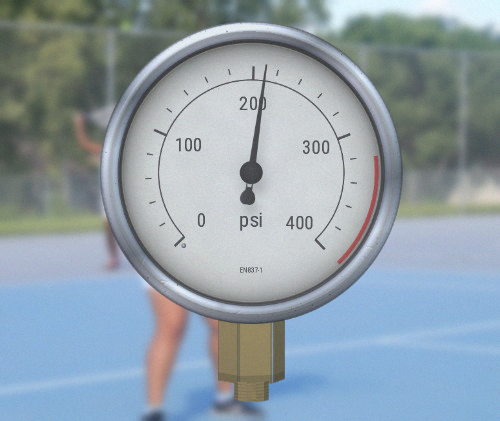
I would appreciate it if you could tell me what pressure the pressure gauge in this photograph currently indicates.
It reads 210 psi
